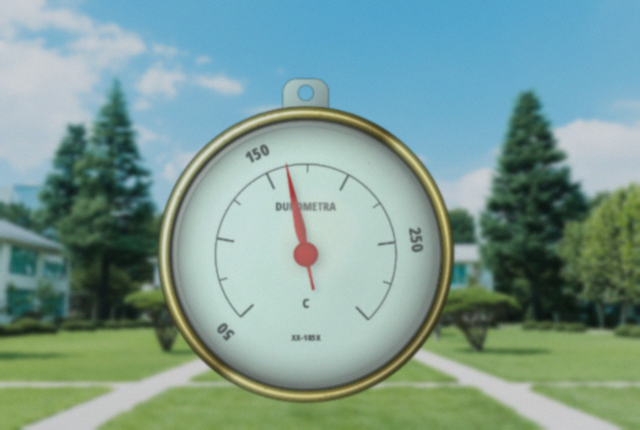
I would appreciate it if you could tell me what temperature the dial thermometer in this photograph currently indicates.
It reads 162.5 °C
